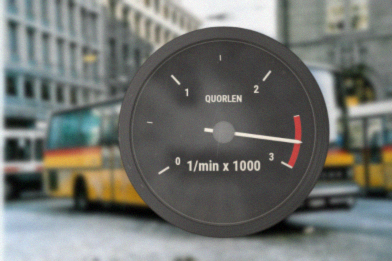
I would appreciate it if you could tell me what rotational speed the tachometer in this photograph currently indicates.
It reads 2750 rpm
